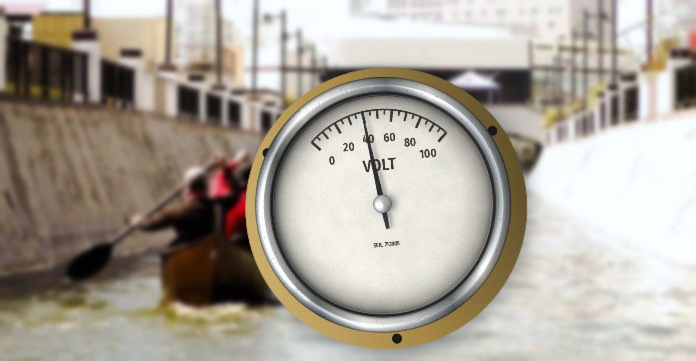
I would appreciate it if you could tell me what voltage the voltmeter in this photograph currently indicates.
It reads 40 V
